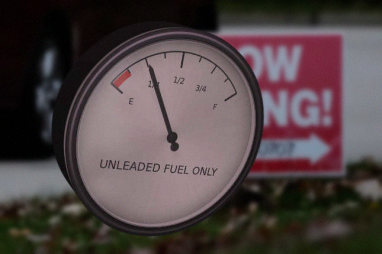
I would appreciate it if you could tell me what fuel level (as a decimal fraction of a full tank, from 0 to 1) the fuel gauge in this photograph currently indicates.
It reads 0.25
